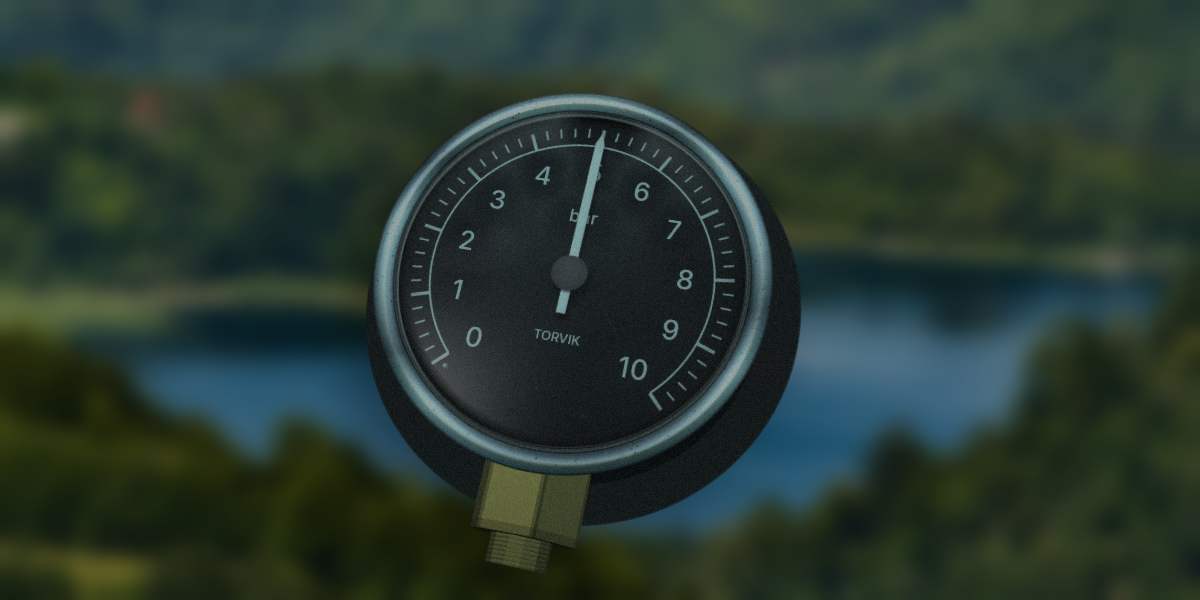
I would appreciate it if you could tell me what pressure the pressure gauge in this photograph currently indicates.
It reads 5 bar
